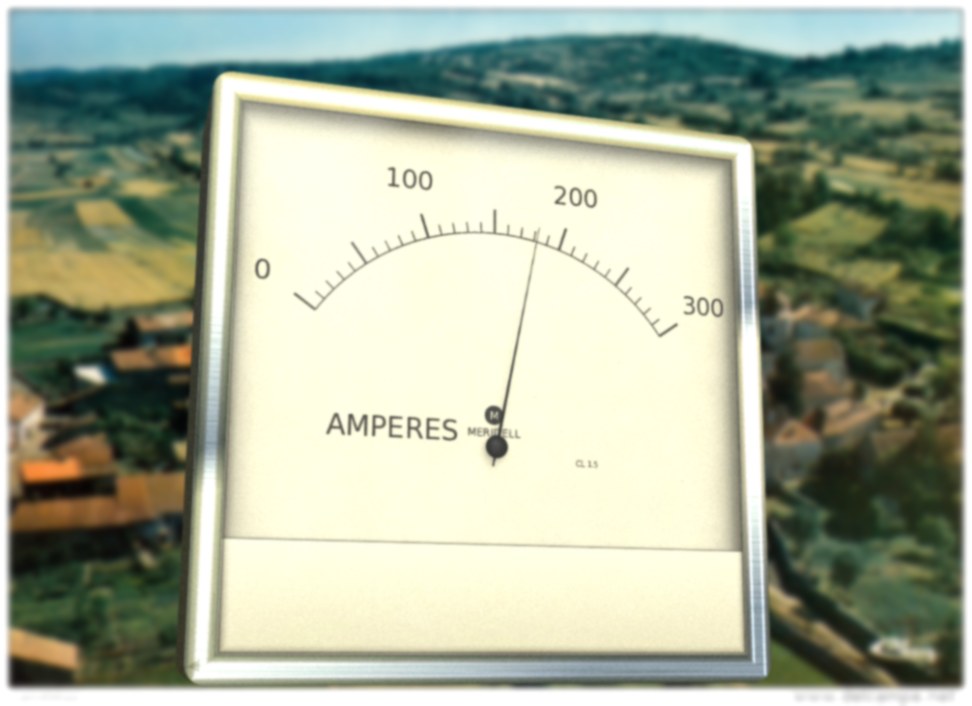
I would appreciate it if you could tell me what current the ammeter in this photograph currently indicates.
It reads 180 A
